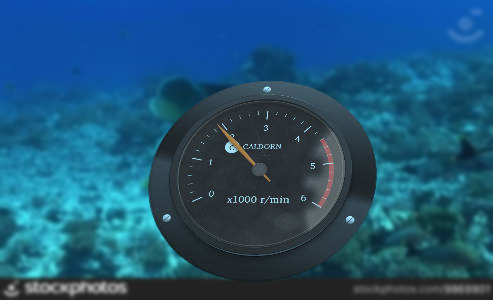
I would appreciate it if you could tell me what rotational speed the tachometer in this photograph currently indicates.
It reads 1900 rpm
